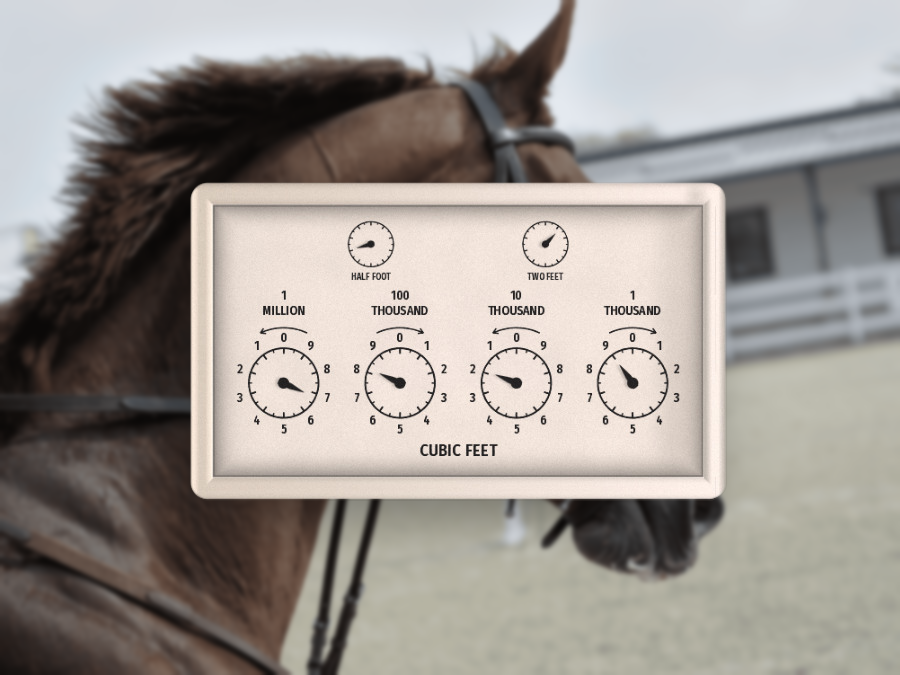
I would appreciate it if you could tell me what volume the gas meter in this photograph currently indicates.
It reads 681900 ft³
